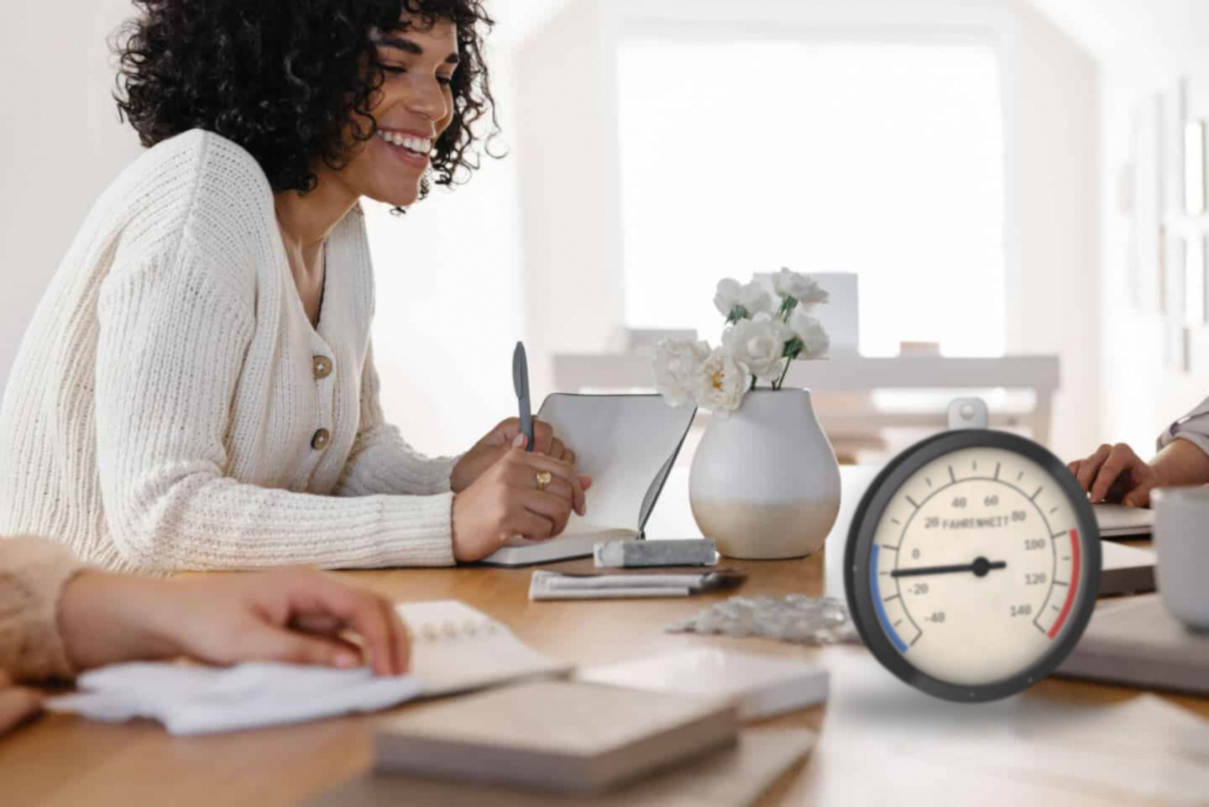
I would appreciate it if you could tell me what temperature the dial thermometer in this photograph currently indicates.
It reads -10 °F
